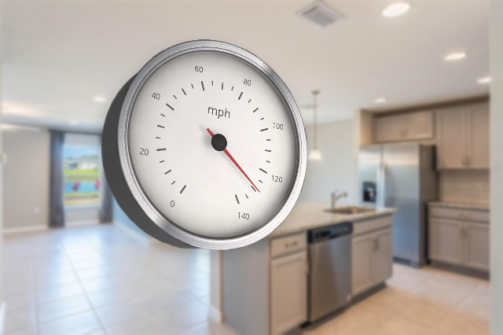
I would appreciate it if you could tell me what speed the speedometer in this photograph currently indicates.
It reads 130 mph
